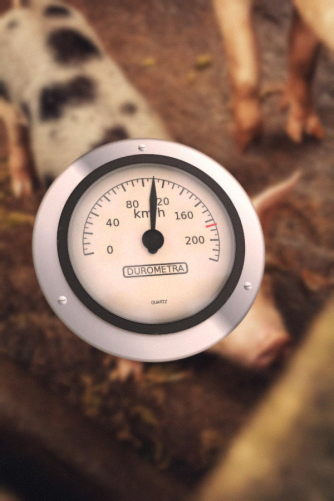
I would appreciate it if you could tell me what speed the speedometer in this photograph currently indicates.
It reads 110 km/h
